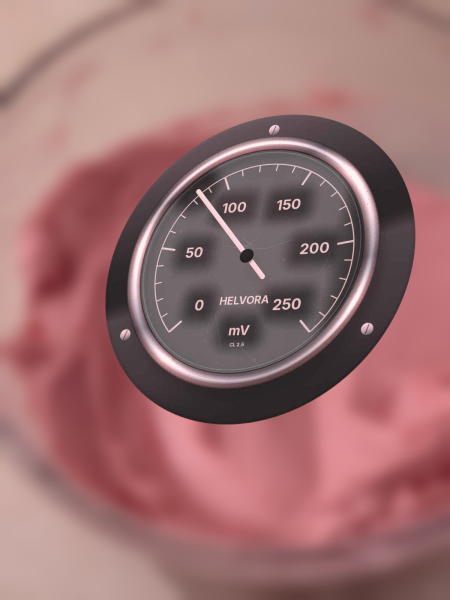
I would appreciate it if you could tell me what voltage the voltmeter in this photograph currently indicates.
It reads 85 mV
